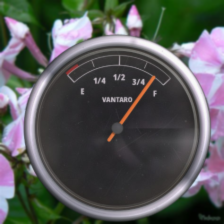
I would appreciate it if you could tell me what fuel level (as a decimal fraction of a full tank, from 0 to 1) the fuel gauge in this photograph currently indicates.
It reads 0.875
